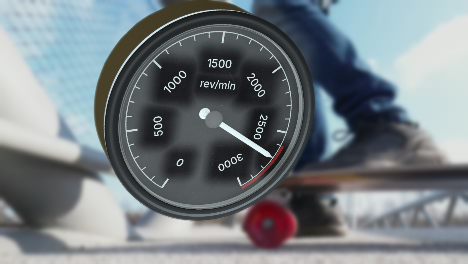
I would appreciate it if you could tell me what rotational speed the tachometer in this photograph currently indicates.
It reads 2700 rpm
